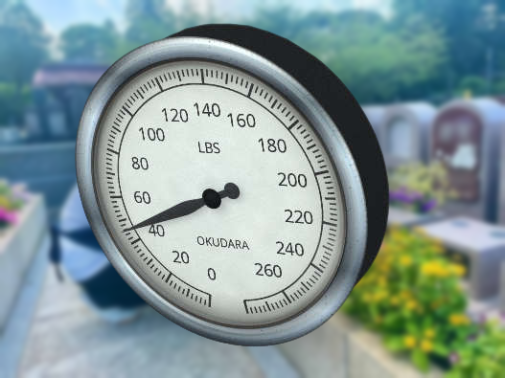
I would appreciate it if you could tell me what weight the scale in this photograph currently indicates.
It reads 46 lb
